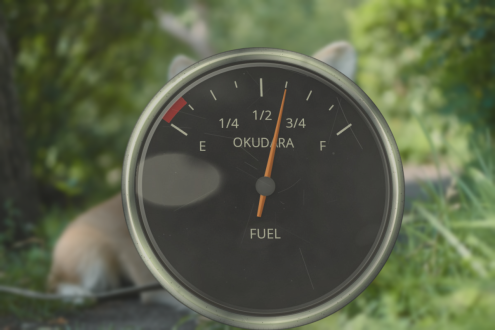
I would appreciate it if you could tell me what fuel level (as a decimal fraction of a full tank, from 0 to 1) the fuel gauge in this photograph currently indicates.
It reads 0.625
